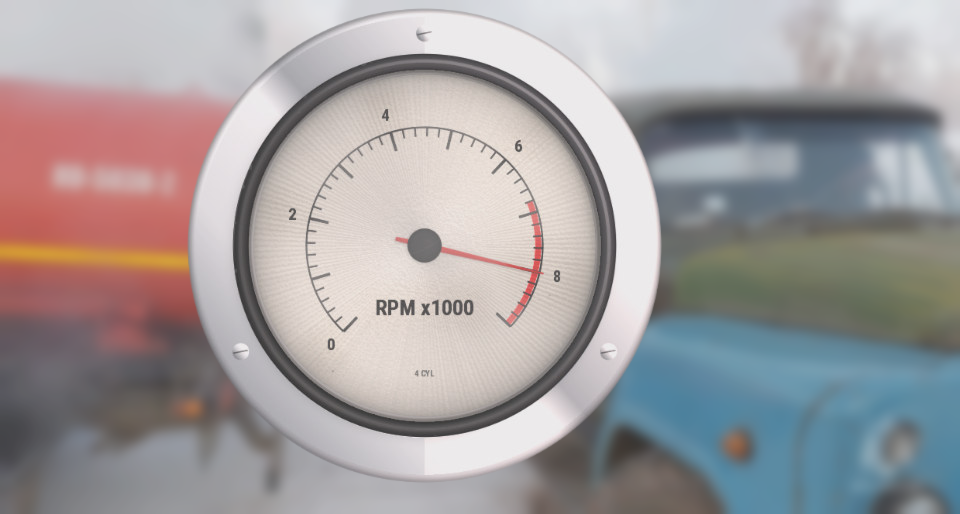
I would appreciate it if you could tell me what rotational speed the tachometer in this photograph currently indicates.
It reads 8000 rpm
